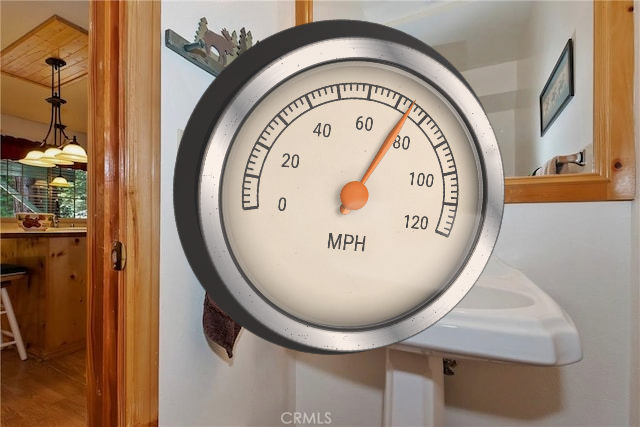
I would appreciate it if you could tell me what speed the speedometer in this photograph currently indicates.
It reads 74 mph
